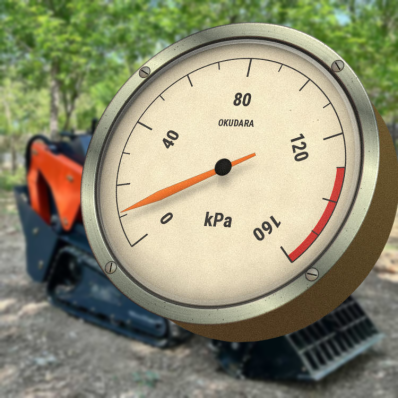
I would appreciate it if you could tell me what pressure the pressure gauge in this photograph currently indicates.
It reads 10 kPa
